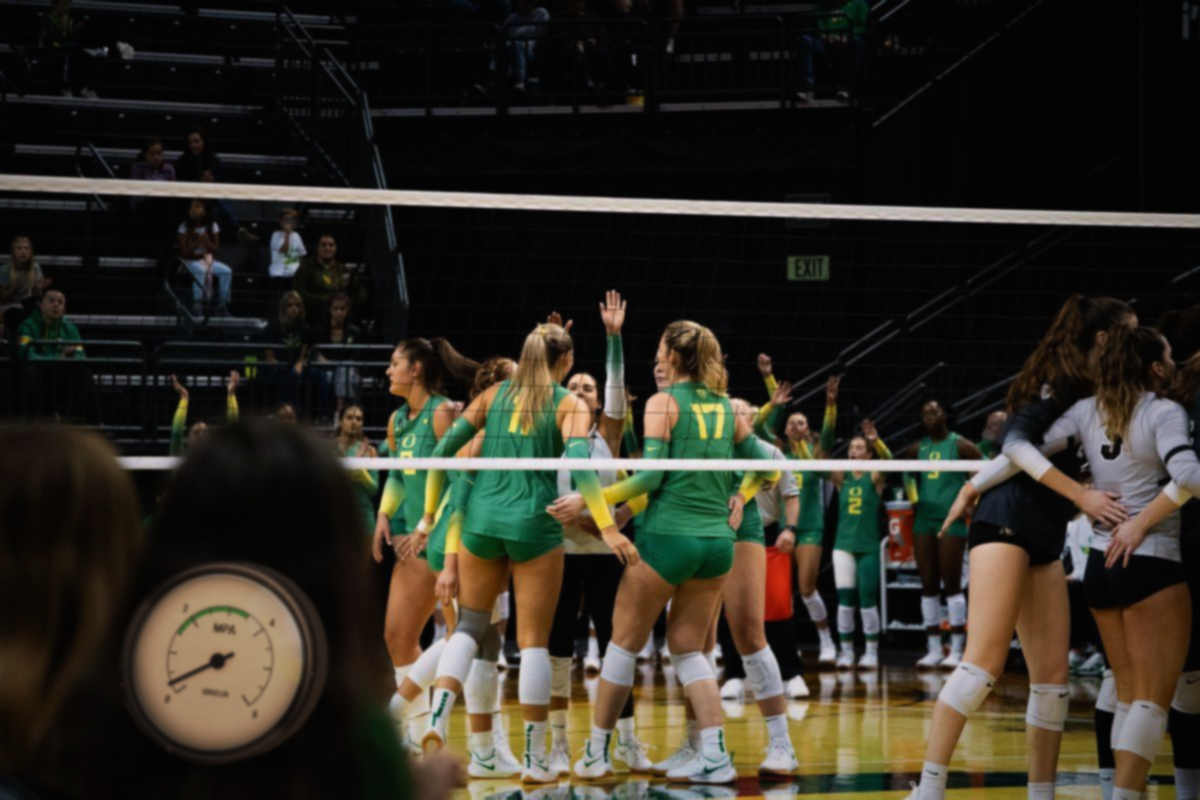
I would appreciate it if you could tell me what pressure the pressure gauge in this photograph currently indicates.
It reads 0.25 MPa
